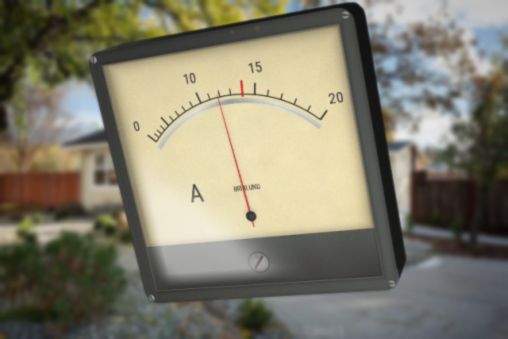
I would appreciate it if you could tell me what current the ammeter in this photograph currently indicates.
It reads 12 A
